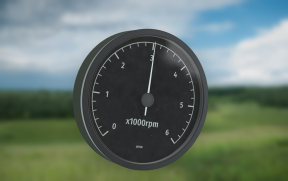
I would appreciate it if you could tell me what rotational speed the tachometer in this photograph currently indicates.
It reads 3000 rpm
